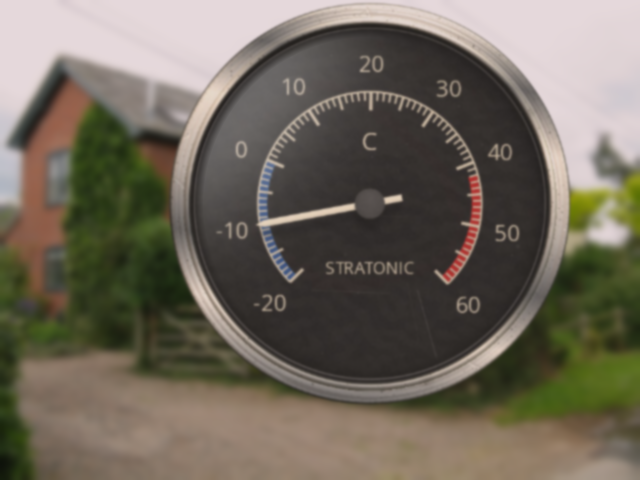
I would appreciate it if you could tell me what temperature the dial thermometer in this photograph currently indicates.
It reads -10 °C
